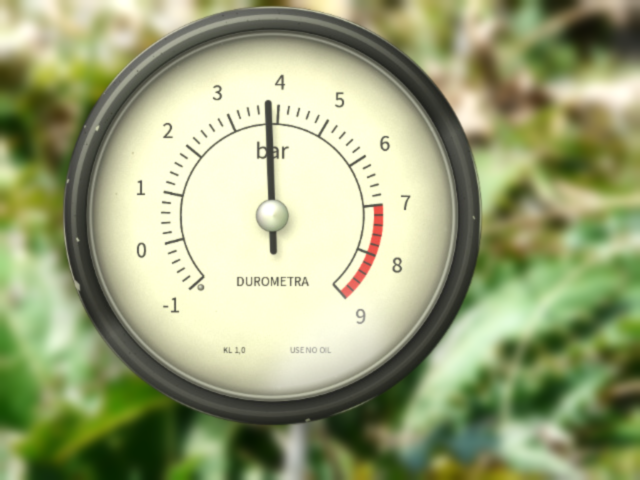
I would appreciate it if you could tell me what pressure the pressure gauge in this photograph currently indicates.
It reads 3.8 bar
